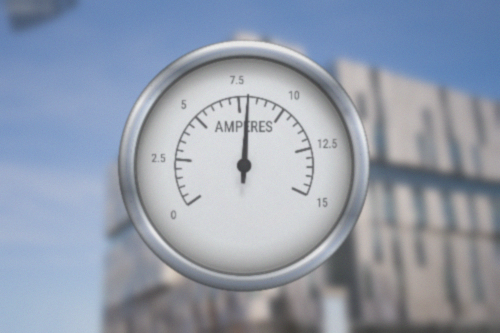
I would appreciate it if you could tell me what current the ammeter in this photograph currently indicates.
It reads 8 A
